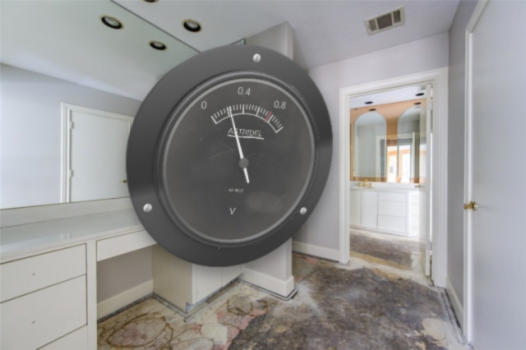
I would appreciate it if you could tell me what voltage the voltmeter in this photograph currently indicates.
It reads 0.2 V
